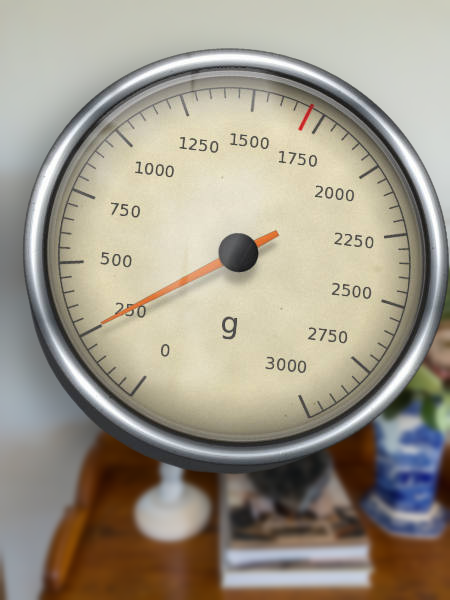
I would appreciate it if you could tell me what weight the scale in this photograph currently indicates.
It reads 250 g
